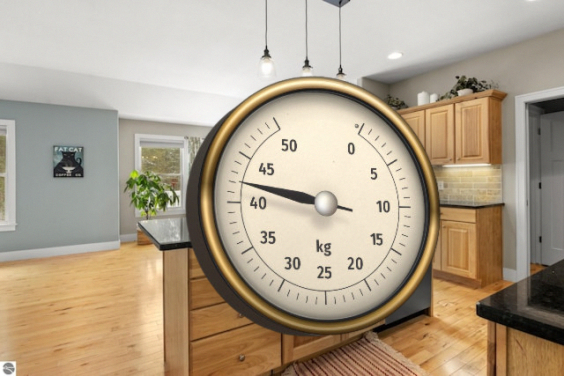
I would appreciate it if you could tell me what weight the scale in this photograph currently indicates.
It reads 42 kg
